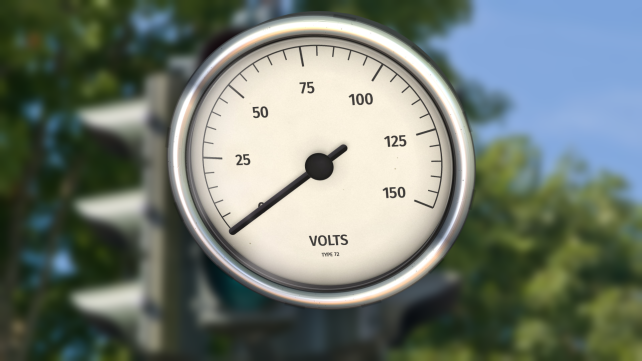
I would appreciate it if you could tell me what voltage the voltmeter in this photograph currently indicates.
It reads 0 V
